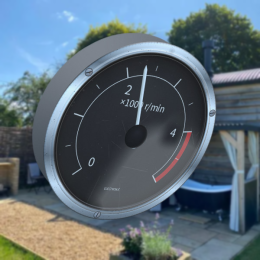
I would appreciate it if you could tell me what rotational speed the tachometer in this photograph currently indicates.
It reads 2250 rpm
